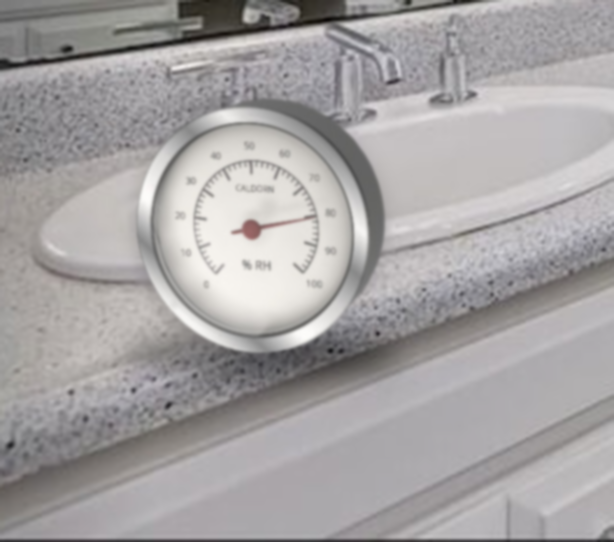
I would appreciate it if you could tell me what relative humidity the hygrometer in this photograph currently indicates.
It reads 80 %
